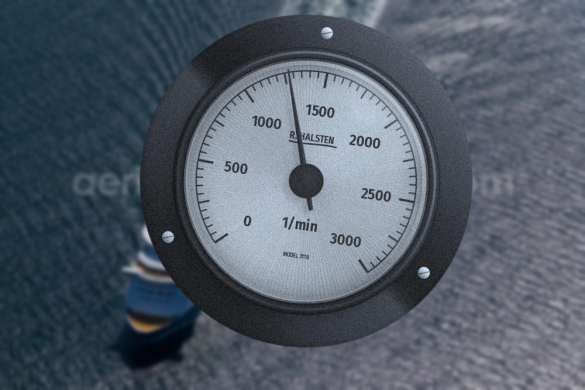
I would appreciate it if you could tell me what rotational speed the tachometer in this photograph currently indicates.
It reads 1275 rpm
